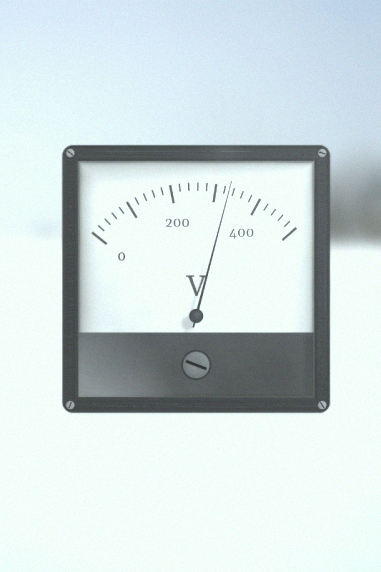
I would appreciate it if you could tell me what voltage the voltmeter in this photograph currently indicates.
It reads 330 V
